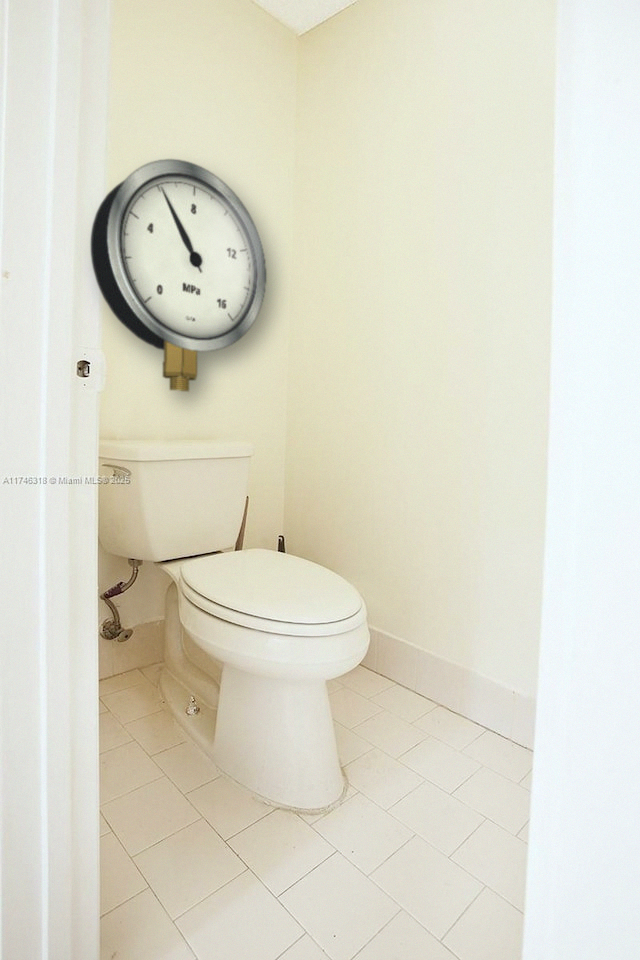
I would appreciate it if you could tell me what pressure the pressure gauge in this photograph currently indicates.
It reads 6 MPa
